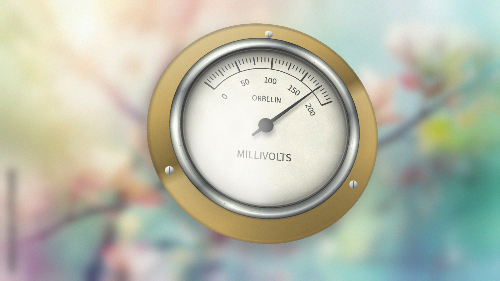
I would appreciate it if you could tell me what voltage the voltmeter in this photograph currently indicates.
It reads 175 mV
